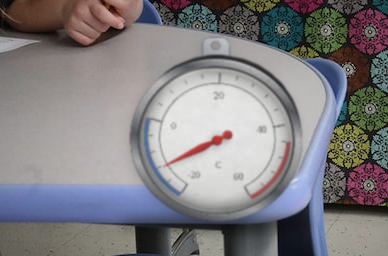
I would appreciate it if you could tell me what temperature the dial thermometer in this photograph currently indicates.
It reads -12 °C
